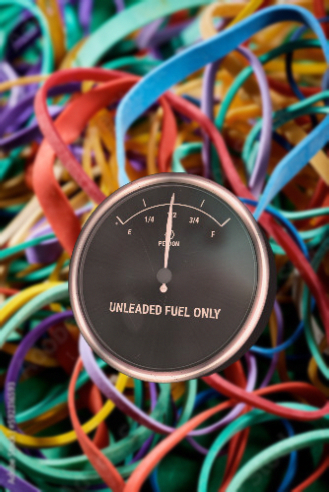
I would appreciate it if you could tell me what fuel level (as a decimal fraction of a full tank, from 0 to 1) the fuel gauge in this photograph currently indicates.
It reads 0.5
